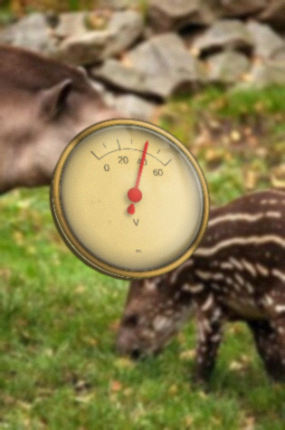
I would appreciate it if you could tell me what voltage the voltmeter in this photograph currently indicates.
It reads 40 V
